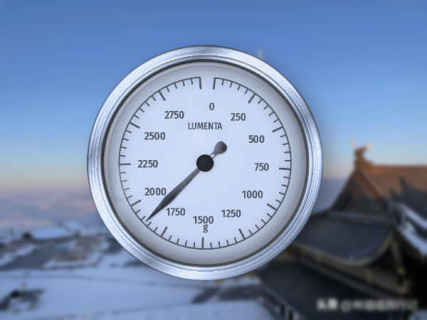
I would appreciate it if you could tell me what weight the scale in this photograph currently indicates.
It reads 1875 g
